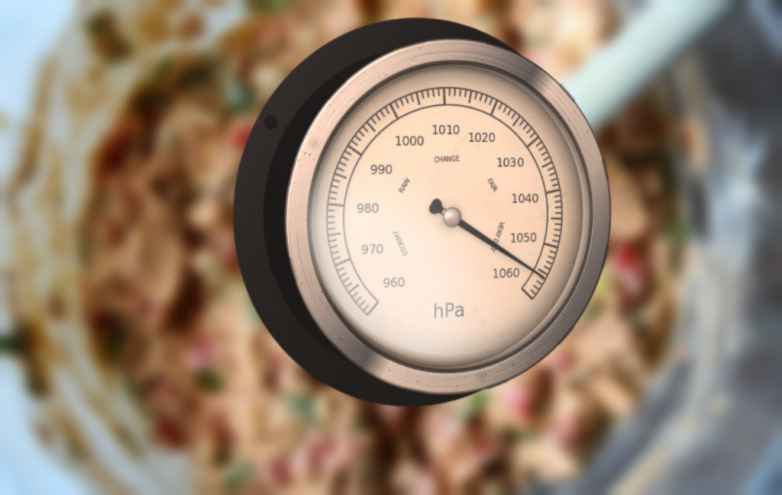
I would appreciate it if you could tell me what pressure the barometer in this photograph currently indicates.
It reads 1056 hPa
